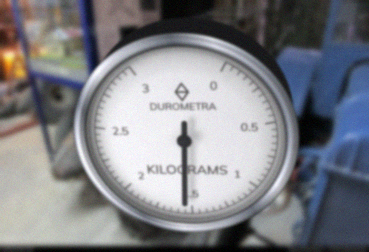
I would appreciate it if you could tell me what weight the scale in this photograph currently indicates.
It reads 1.55 kg
